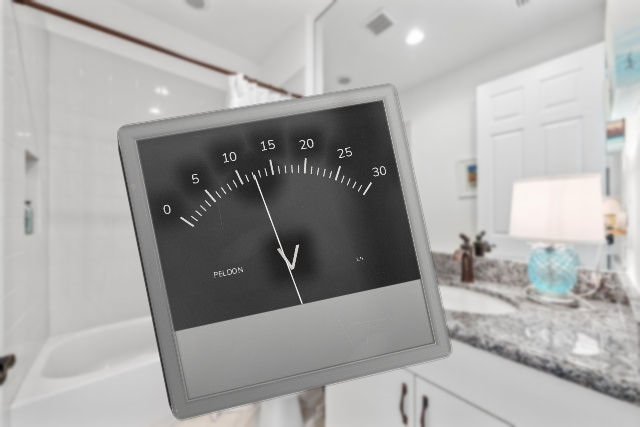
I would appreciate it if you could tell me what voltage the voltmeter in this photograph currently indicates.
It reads 12 V
